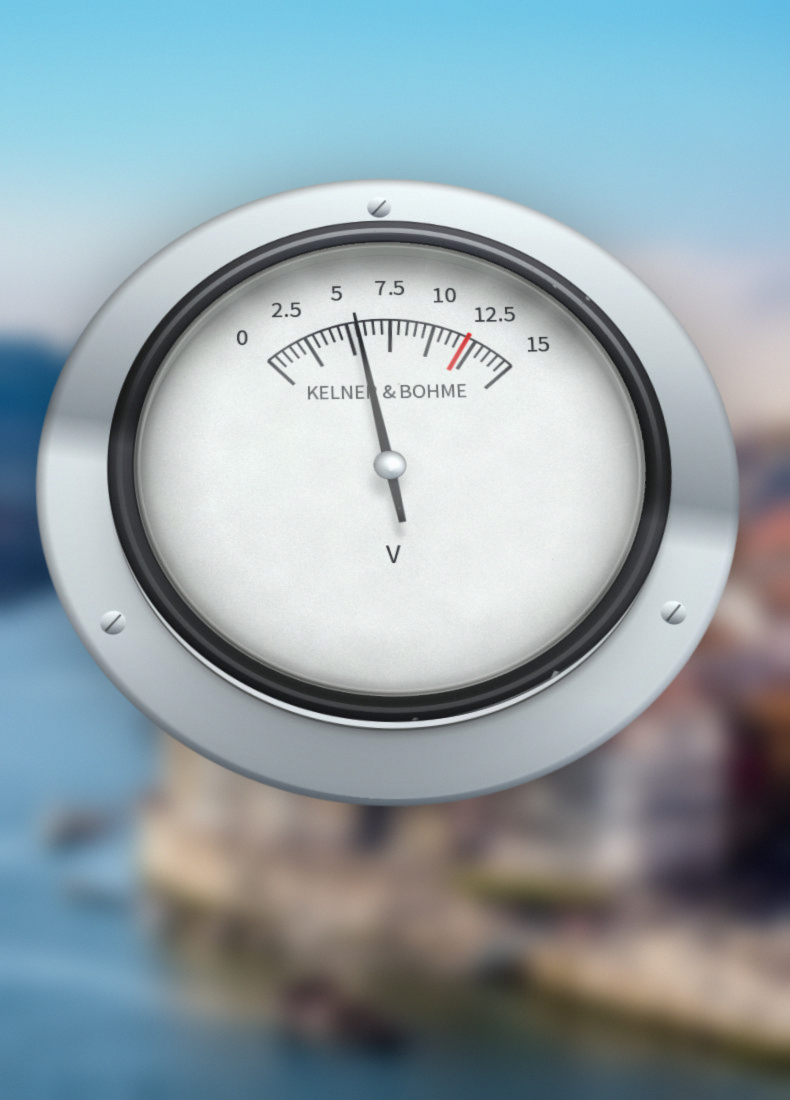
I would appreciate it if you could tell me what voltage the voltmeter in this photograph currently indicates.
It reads 5.5 V
